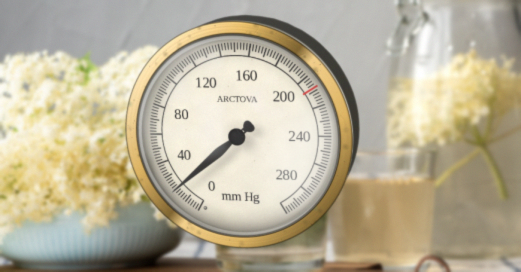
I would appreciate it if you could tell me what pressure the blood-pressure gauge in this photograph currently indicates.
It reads 20 mmHg
